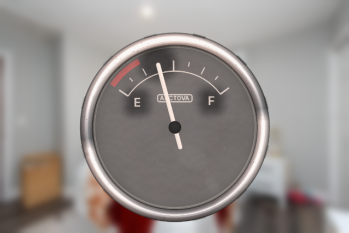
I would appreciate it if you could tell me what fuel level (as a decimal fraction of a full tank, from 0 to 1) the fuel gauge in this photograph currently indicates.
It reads 0.375
